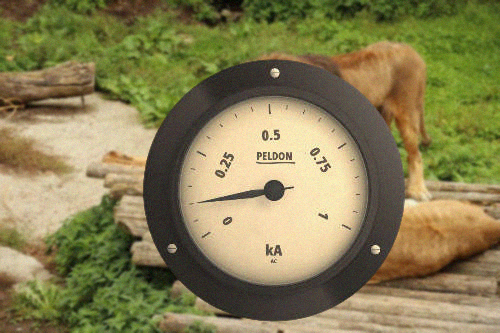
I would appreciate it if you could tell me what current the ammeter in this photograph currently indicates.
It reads 0.1 kA
